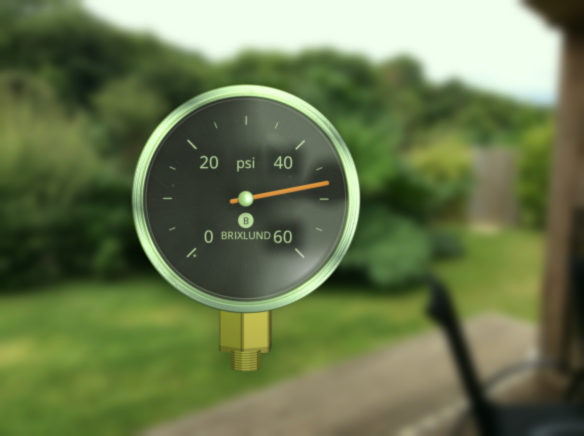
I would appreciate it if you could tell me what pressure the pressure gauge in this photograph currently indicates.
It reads 47.5 psi
